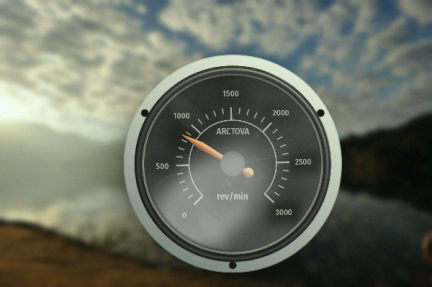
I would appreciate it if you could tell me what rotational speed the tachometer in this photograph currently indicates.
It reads 850 rpm
